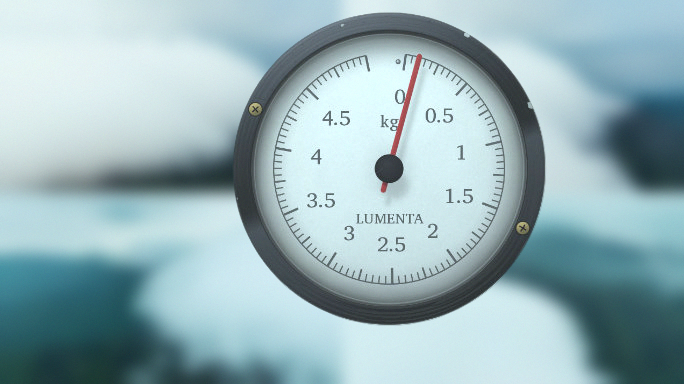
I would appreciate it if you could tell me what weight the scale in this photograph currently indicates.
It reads 0.1 kg
